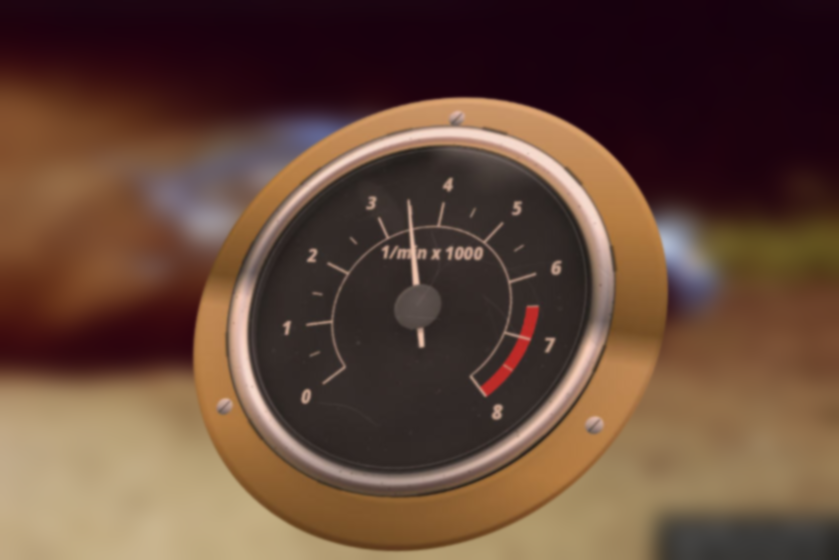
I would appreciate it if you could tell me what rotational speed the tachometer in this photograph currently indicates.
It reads 3500 rpm
